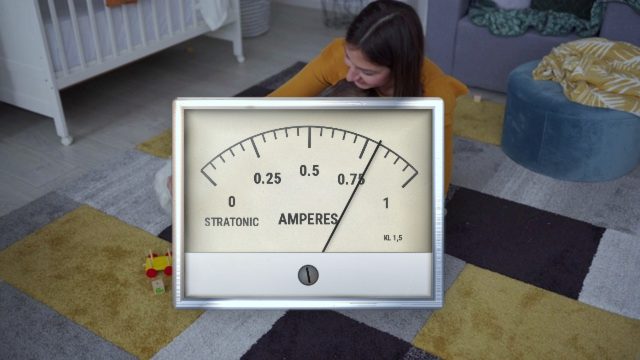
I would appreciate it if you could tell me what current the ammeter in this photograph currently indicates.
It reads 0.8 A
